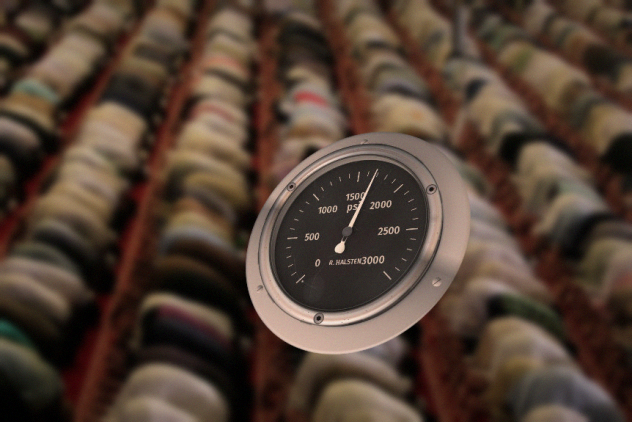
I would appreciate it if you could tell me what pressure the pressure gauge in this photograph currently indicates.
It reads 1700 psi
